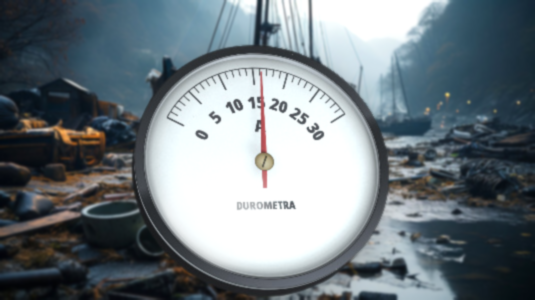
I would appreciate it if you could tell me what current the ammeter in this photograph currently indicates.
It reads 16 A
